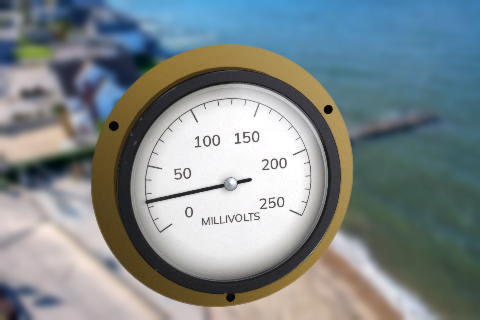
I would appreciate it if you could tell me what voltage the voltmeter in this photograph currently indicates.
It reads 25 mV
